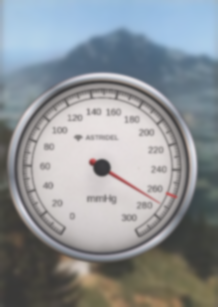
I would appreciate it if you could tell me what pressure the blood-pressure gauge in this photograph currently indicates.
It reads 270 mmHg
